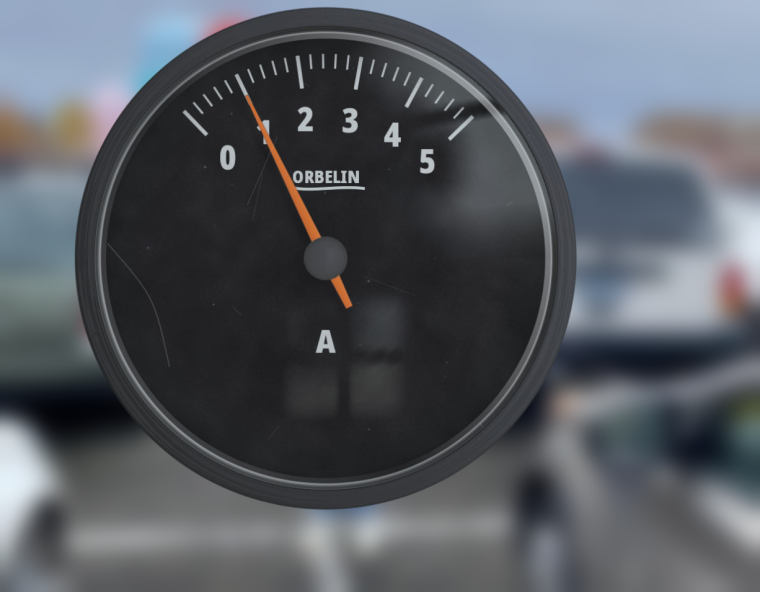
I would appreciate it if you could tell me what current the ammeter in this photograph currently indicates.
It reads 1 A
